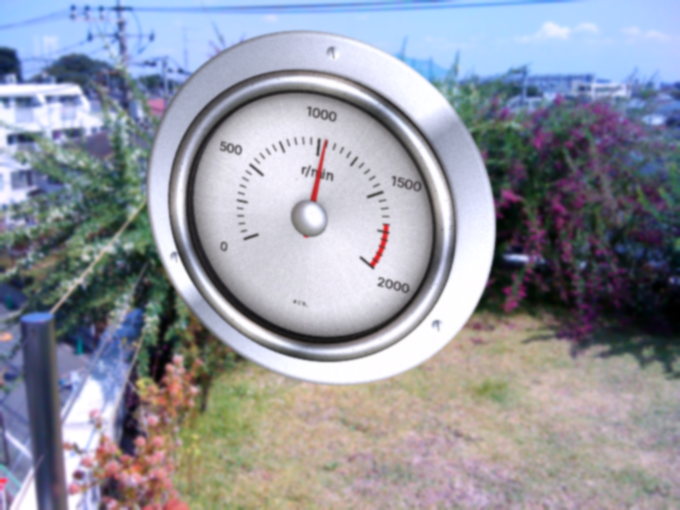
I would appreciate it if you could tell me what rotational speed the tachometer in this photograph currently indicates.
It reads 1050 rpm
